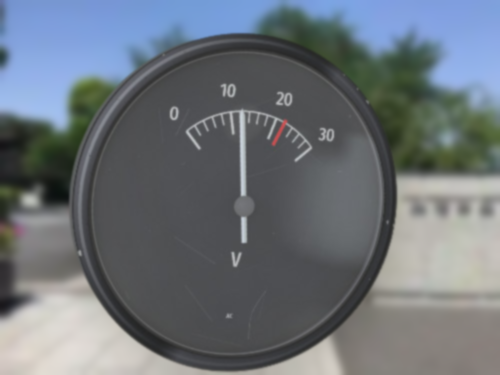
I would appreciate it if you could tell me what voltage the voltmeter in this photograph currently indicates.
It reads 12 V
